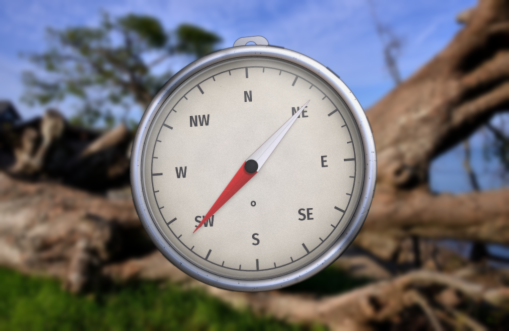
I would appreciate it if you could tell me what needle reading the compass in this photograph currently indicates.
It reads 225 °
